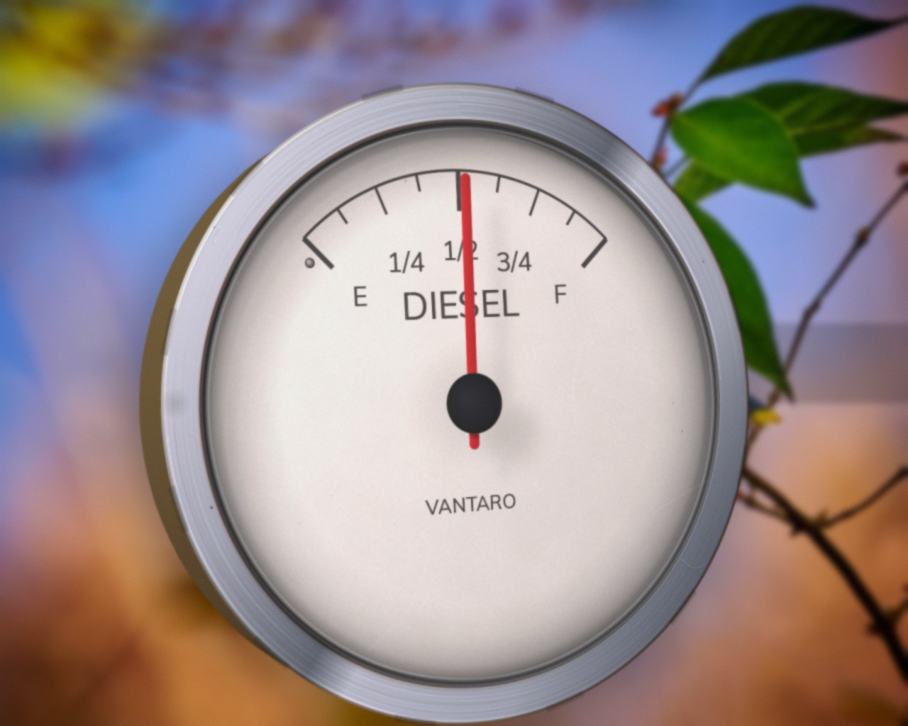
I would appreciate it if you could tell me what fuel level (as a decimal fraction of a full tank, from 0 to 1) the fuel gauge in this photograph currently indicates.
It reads 0.5
